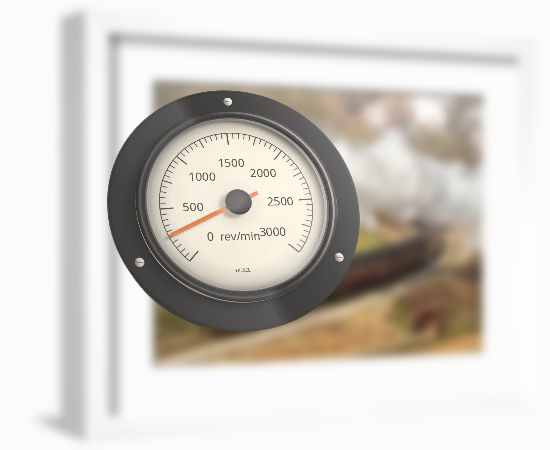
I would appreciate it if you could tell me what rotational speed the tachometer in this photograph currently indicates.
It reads 250 rpm
